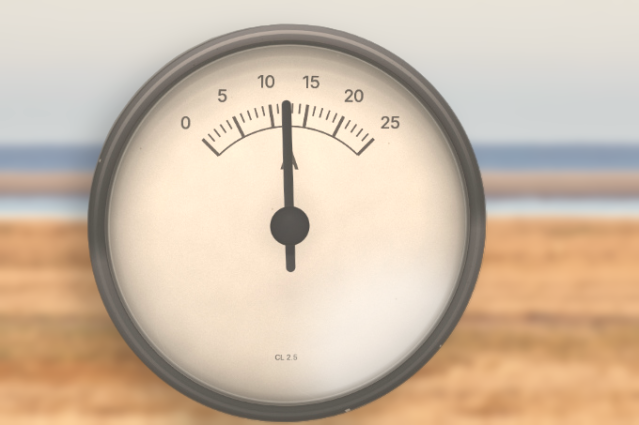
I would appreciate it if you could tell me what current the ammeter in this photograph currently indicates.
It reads 12 A
